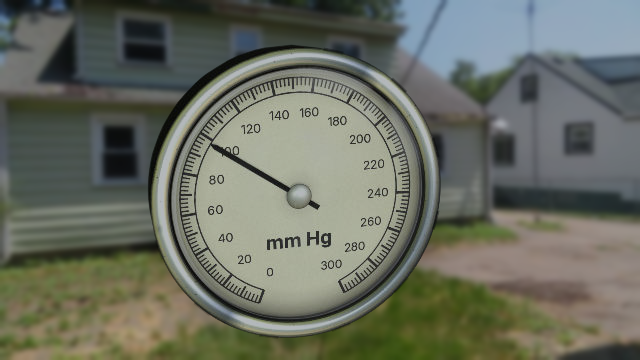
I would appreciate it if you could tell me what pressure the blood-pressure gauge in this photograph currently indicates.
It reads 98 mmHg
